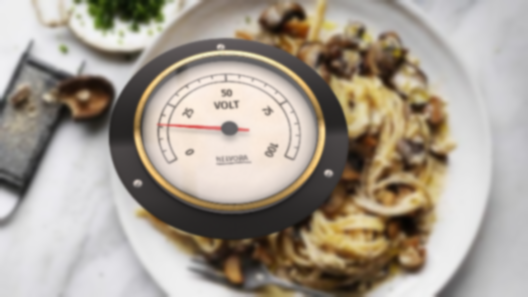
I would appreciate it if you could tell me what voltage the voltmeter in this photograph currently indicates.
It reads 15 V
